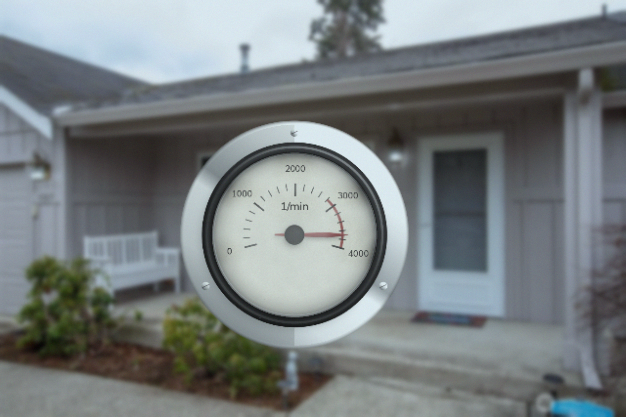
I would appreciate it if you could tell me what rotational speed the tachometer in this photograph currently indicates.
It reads 3700 rpm
